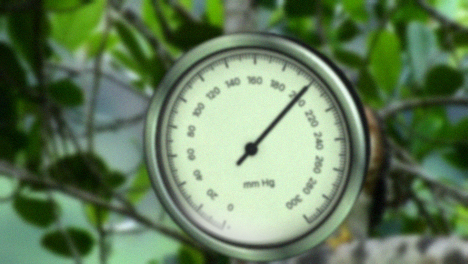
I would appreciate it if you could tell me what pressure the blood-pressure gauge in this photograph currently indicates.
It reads 200 mmHg
